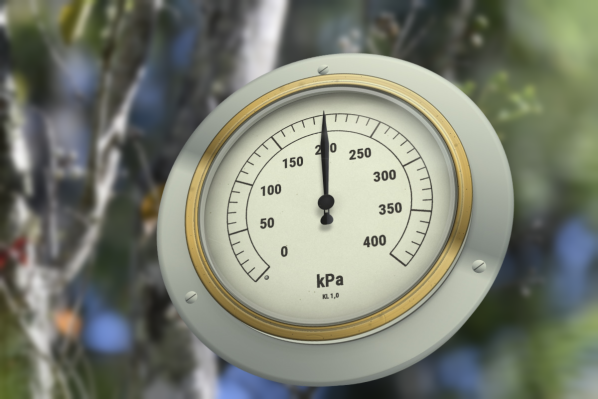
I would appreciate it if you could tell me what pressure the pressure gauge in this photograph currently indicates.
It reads 200 kPa
